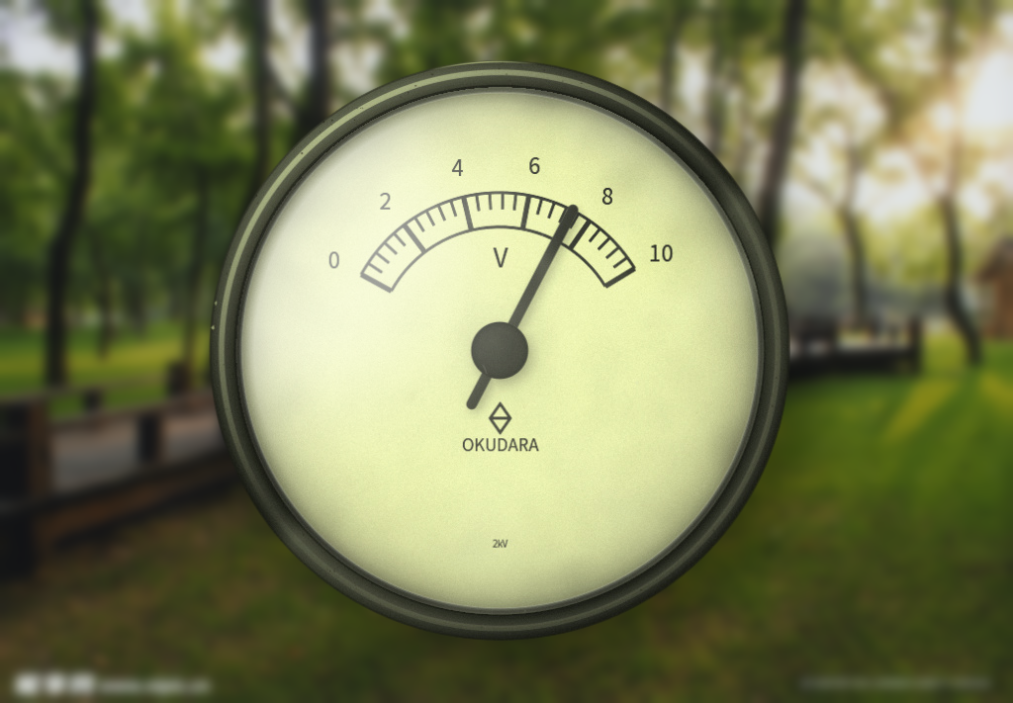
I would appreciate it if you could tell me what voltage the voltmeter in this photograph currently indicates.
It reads 7.4 V
